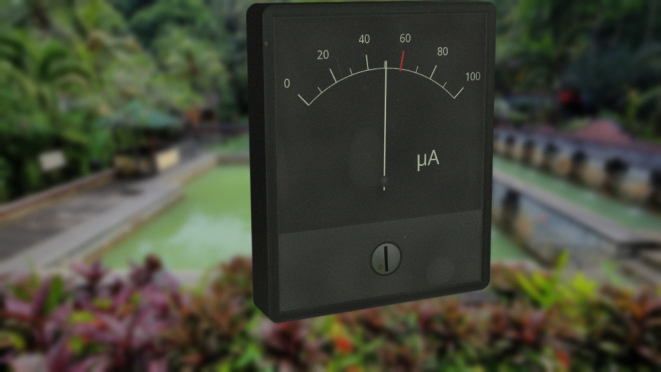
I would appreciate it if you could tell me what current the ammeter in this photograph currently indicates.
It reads 50 µA
